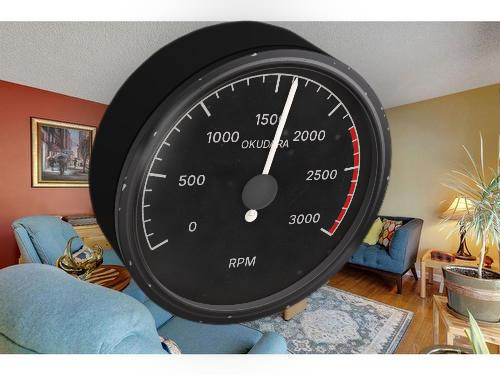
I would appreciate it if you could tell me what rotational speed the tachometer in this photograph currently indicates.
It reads 1600 rpm
